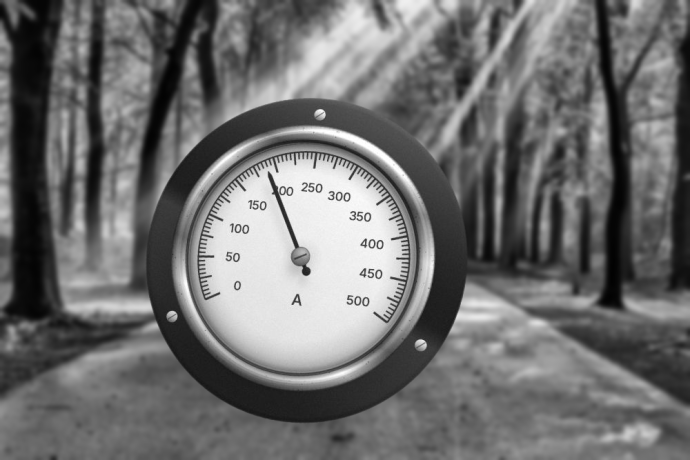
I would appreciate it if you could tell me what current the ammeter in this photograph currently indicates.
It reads 190 A
